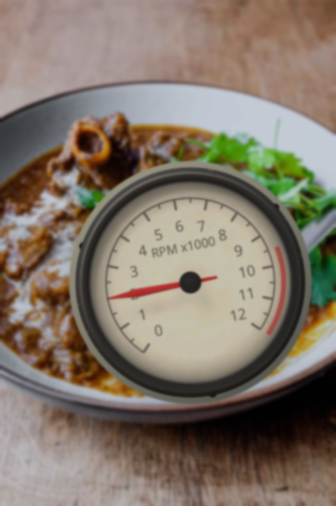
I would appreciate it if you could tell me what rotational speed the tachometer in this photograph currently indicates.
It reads 2000 rpm
